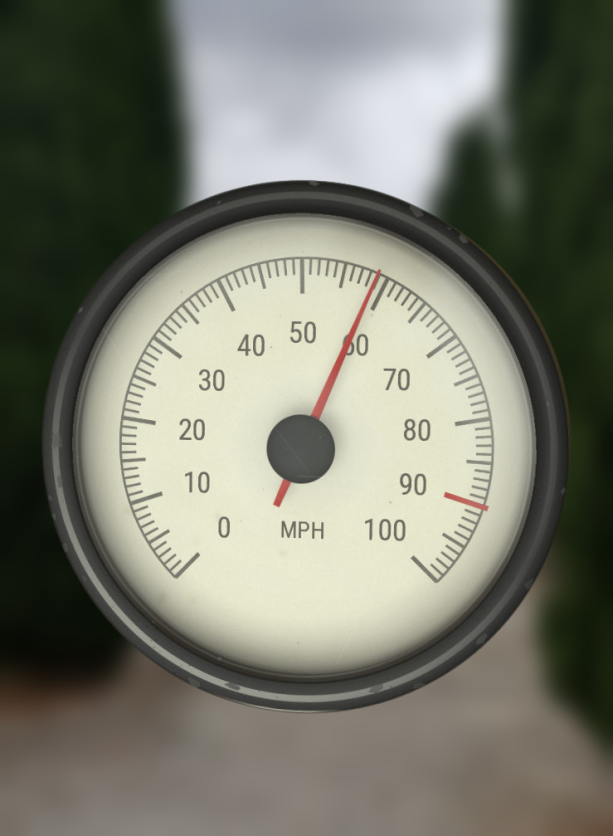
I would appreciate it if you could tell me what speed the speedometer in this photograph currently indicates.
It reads 59 mph
